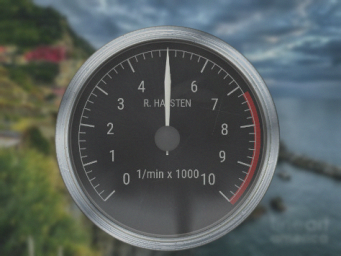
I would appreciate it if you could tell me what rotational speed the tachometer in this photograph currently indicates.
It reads 5000 rpm
